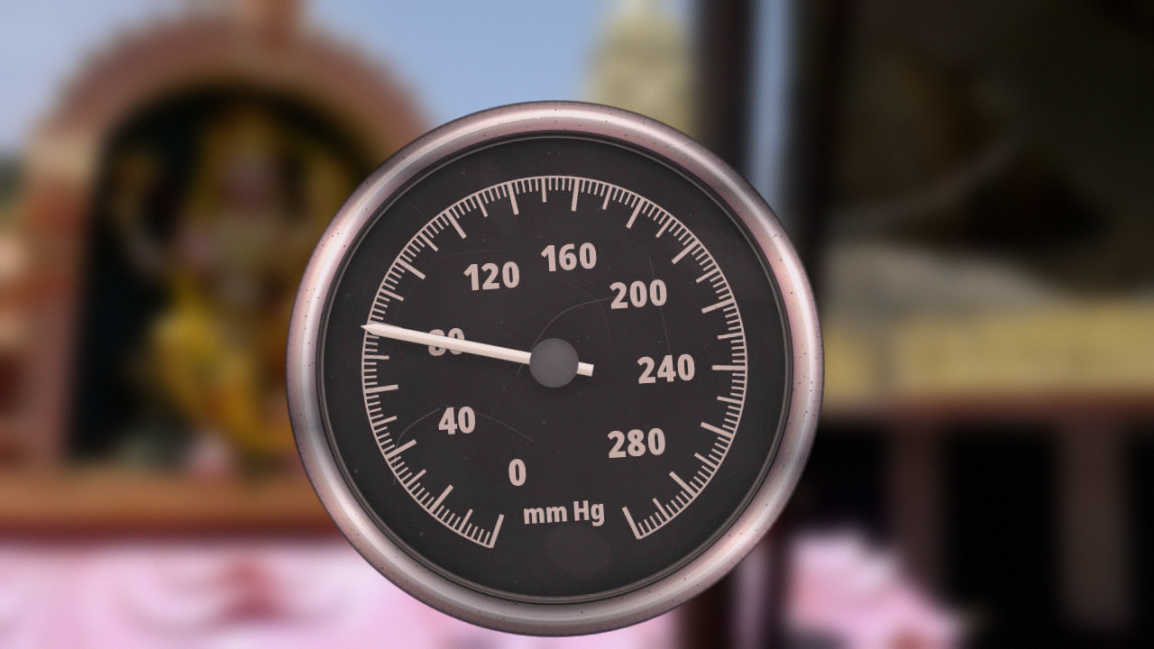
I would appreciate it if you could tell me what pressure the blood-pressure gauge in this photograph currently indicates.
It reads 78 mmHg
